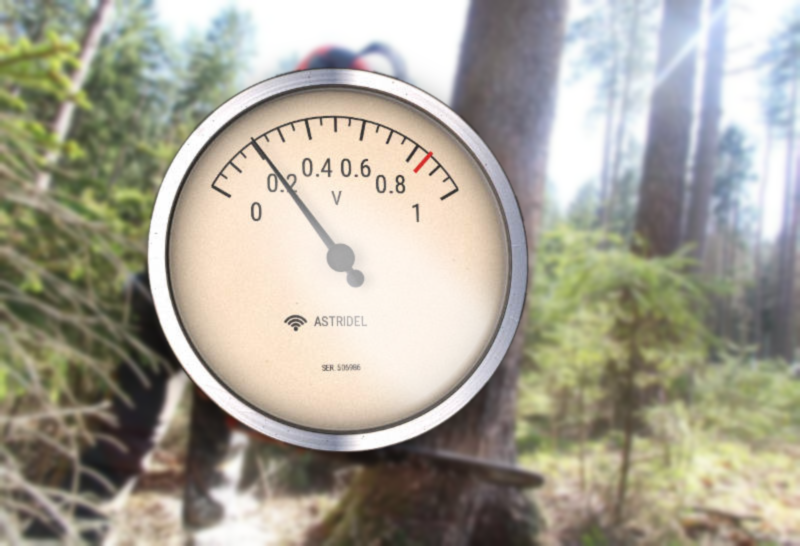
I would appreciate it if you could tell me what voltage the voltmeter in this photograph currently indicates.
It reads 0.2 V
